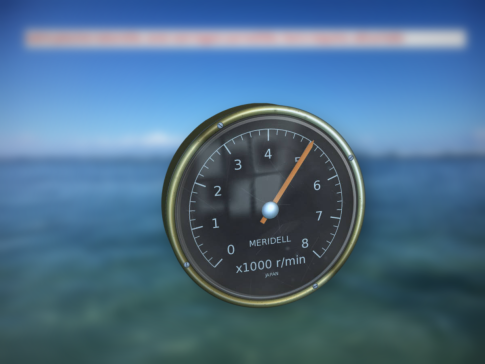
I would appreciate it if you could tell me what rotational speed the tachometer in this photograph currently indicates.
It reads 5000 rpm
